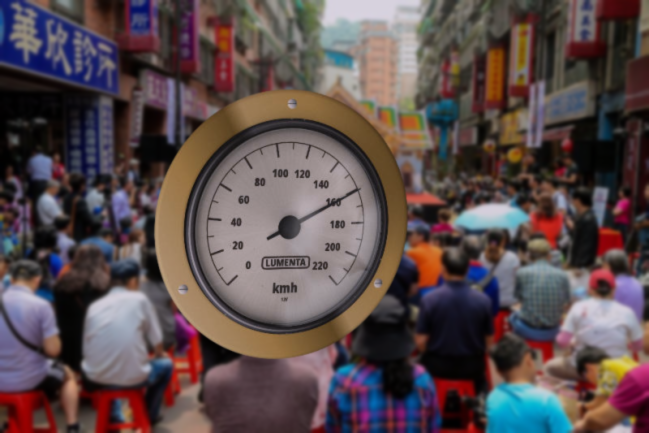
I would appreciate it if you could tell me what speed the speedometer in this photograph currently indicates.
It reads 160 km/h
